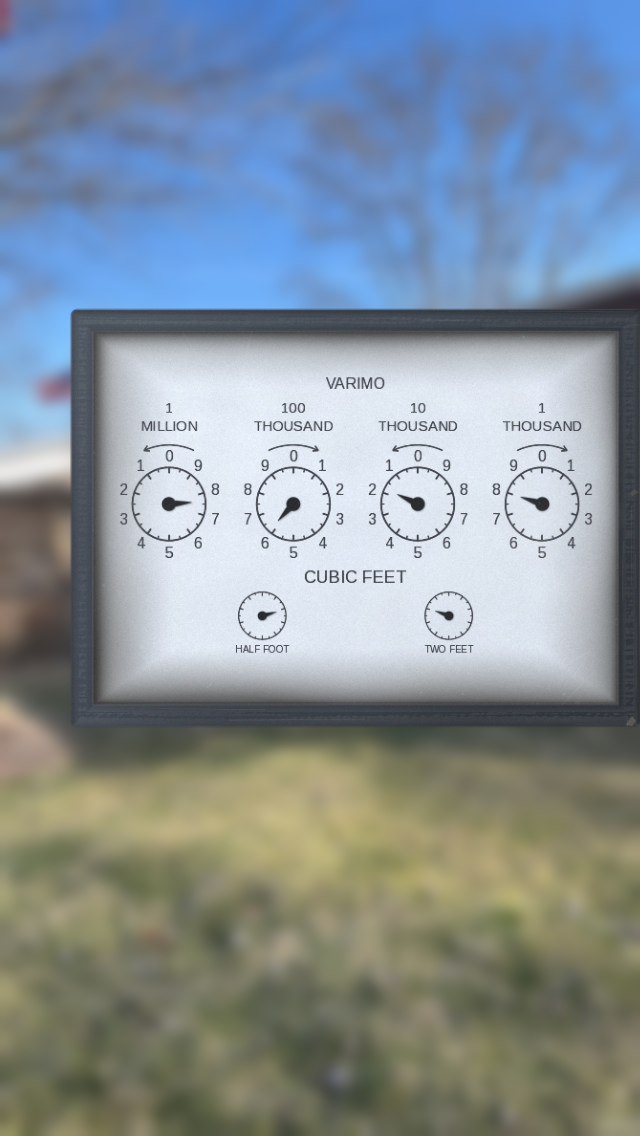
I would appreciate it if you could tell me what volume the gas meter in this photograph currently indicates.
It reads 761800 ft³
